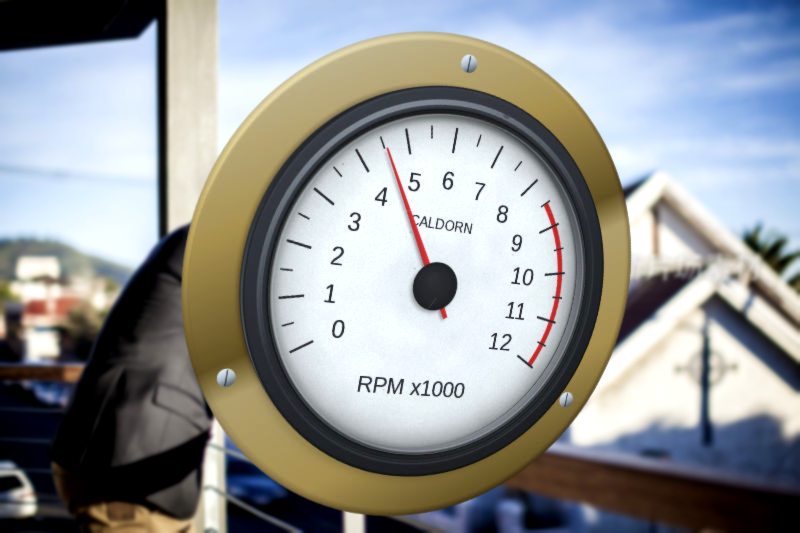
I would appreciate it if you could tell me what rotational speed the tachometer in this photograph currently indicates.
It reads 4500 rpm
